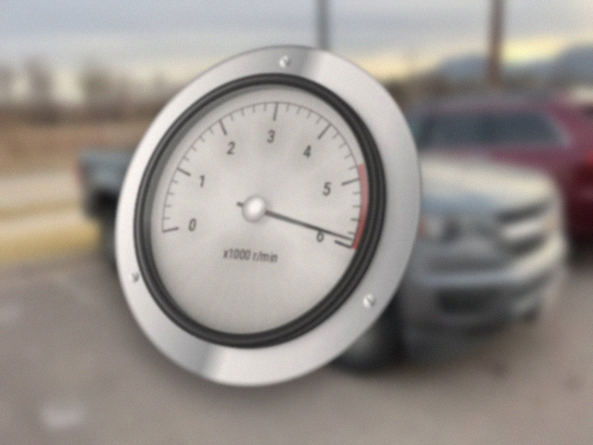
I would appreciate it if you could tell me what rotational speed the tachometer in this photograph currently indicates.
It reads 5900 rpm
